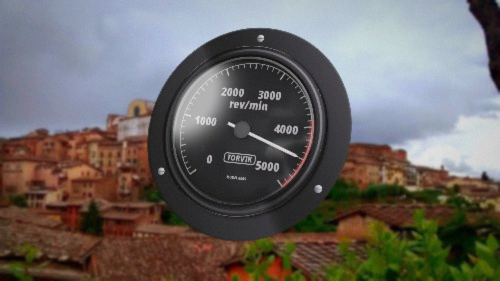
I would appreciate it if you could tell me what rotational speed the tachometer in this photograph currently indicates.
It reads 4500 rpm
